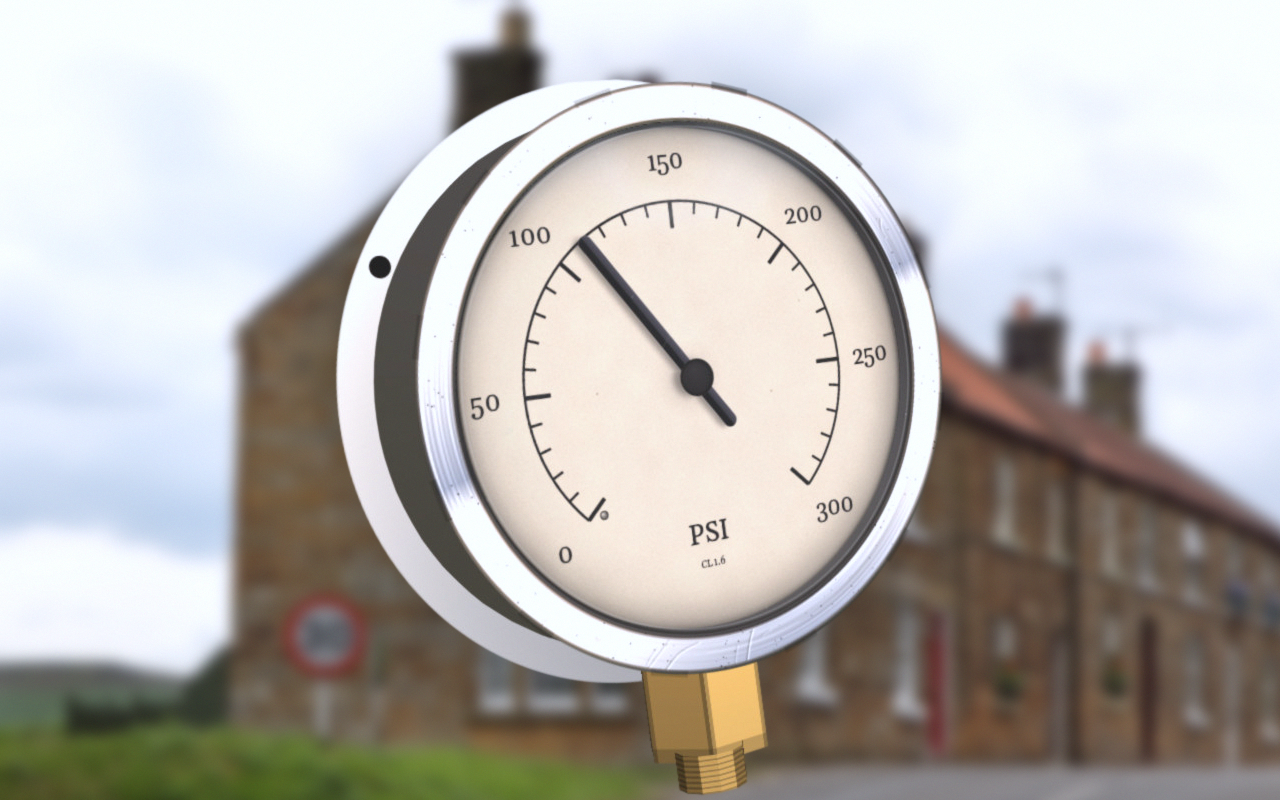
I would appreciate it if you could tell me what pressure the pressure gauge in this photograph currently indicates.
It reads 110 psi
